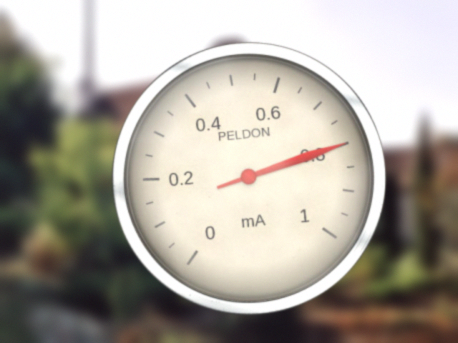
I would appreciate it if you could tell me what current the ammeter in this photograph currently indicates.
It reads 0.8 mA
